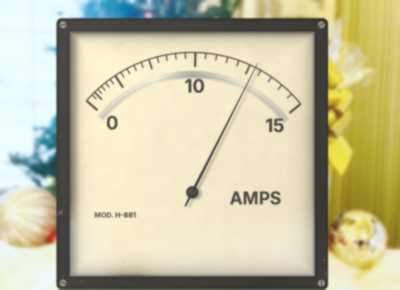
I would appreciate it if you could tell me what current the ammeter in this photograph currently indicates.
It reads 12.75 A
